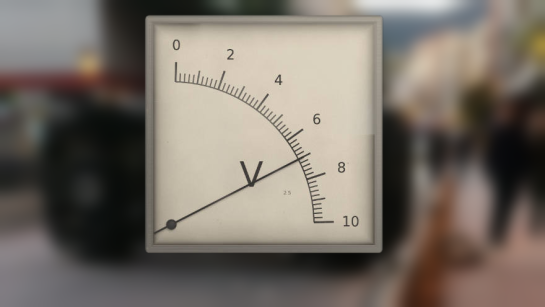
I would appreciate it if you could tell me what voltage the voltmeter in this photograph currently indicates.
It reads 7 V
